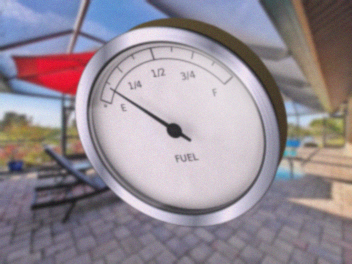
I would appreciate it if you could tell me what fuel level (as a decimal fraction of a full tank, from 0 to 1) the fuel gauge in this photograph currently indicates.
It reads 0.125
